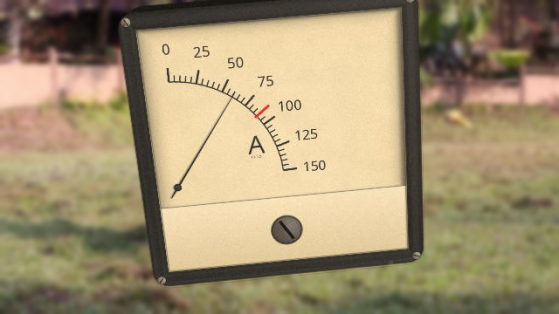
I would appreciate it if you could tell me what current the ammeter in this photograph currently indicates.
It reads 60 A
